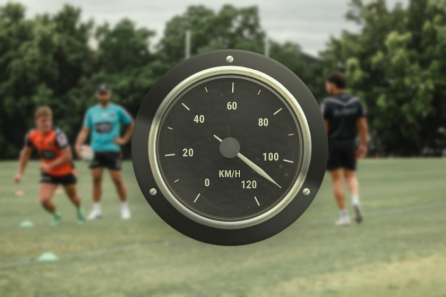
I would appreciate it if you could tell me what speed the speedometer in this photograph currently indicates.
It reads 110 km/h
